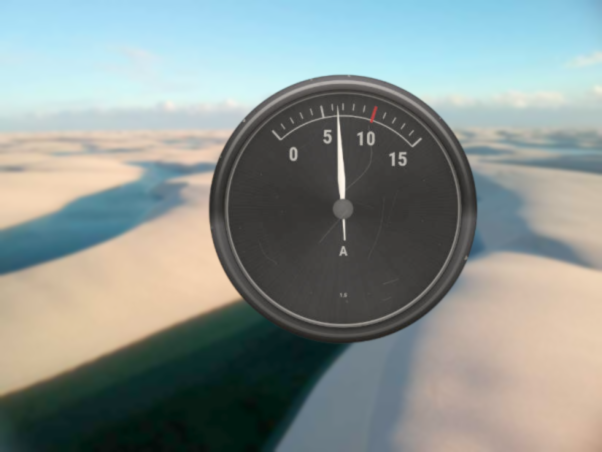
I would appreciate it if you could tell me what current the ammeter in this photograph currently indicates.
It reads 6.5 A
